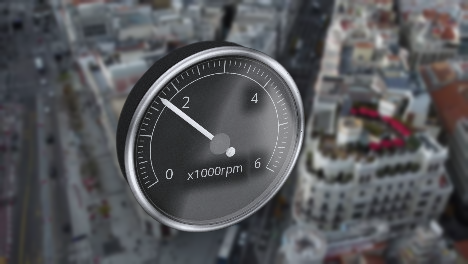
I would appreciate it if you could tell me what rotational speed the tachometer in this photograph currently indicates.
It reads 1700 rpm
